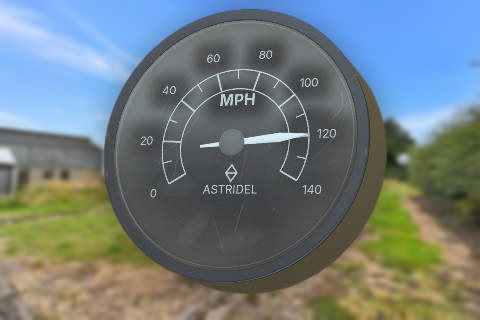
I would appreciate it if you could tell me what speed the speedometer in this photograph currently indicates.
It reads 120 mph
